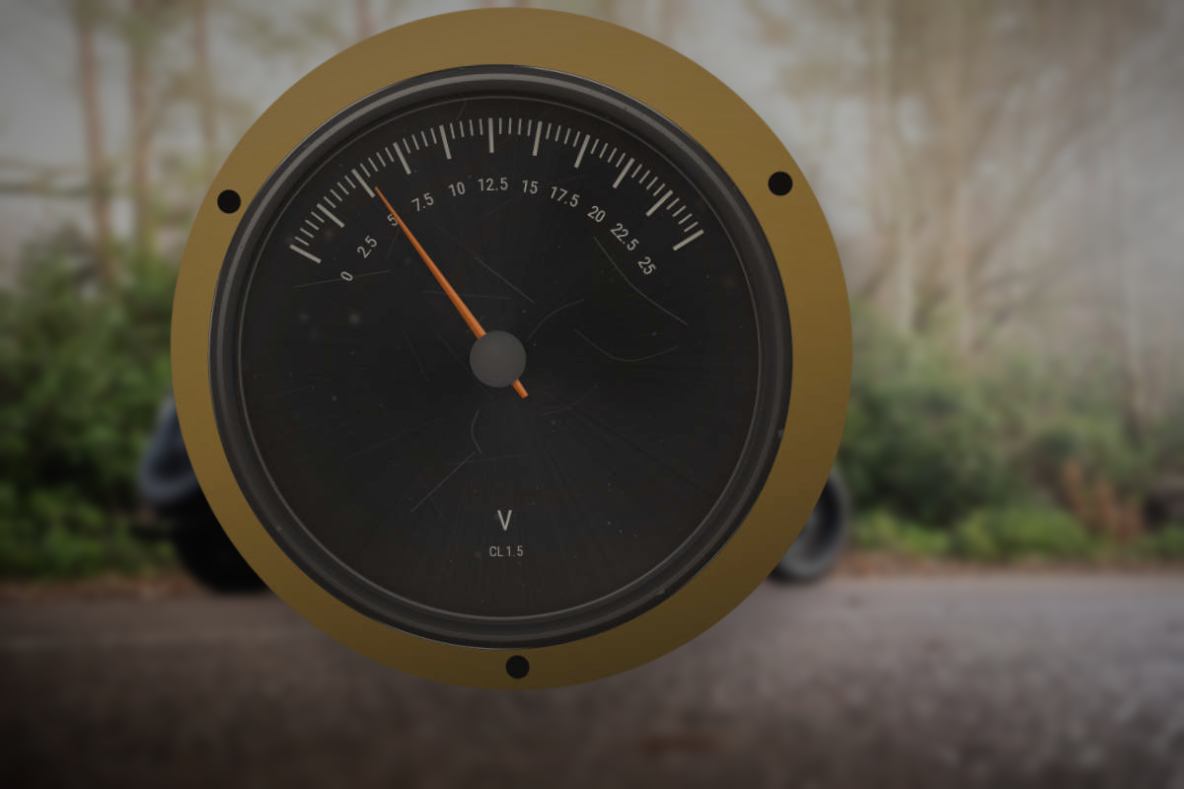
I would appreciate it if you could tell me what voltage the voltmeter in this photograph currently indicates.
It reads 5.5 V
